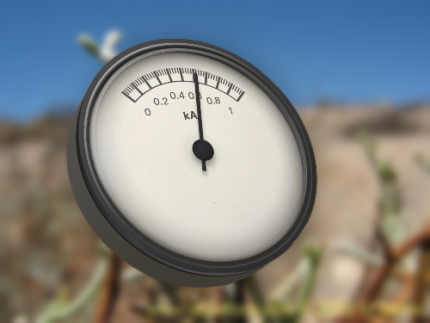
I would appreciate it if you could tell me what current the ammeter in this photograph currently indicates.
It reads 0.6 kA
